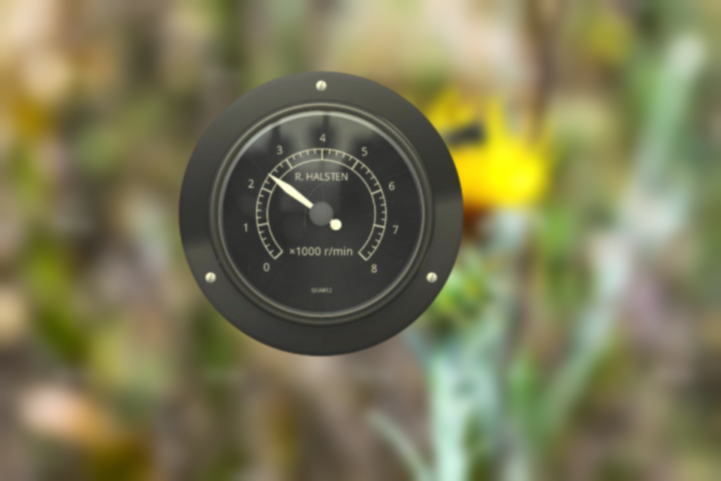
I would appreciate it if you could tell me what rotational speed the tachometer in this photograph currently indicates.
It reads 2400 rpm
